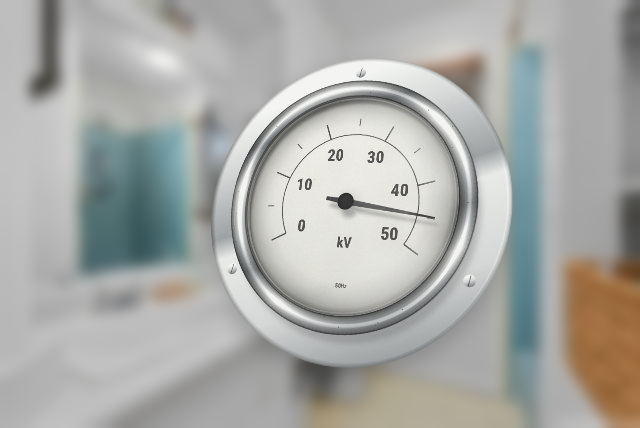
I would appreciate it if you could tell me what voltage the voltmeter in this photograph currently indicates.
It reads 45 kV
